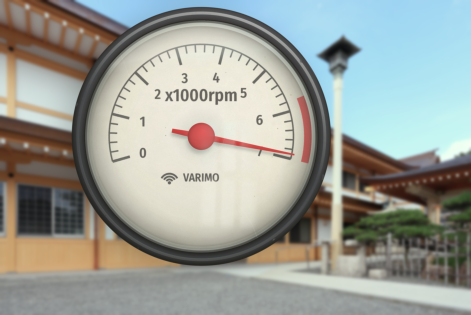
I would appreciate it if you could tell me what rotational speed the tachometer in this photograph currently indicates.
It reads 6900 rpm
